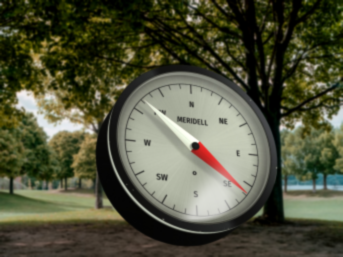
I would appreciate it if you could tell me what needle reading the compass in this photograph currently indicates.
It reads 130 °
